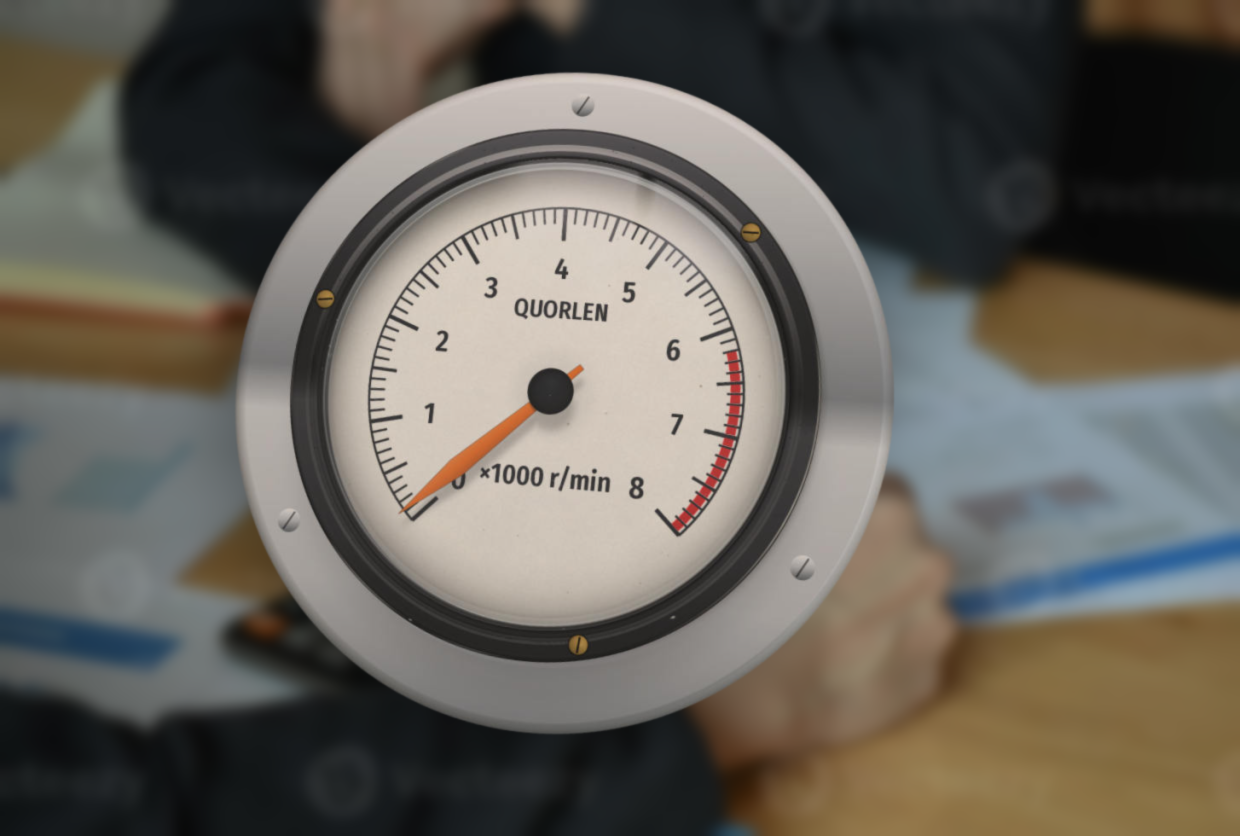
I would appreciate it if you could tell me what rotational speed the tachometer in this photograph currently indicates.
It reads 100 rpm
